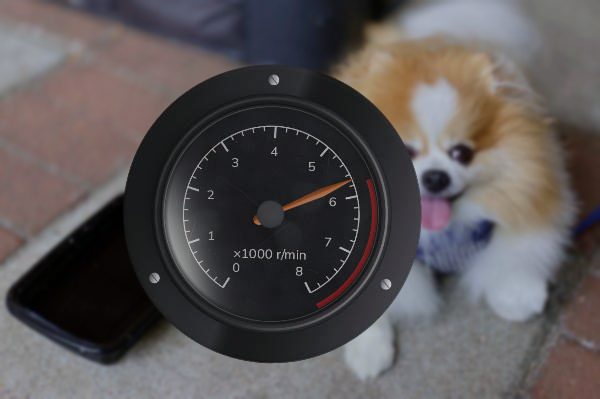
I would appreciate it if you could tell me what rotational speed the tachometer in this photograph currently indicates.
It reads 5700 rpm
